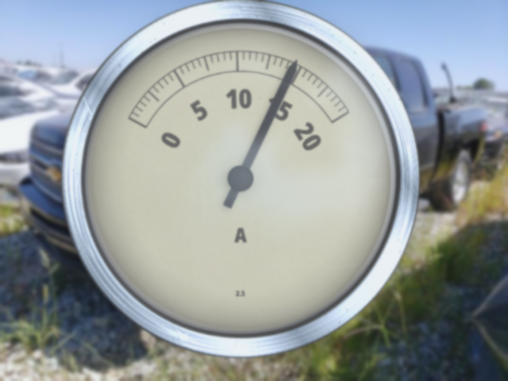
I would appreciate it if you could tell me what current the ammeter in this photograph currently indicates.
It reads 14.5 A
